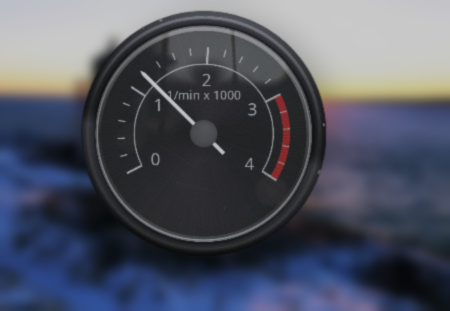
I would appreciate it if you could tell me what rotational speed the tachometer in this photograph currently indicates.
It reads 1200 rpm
